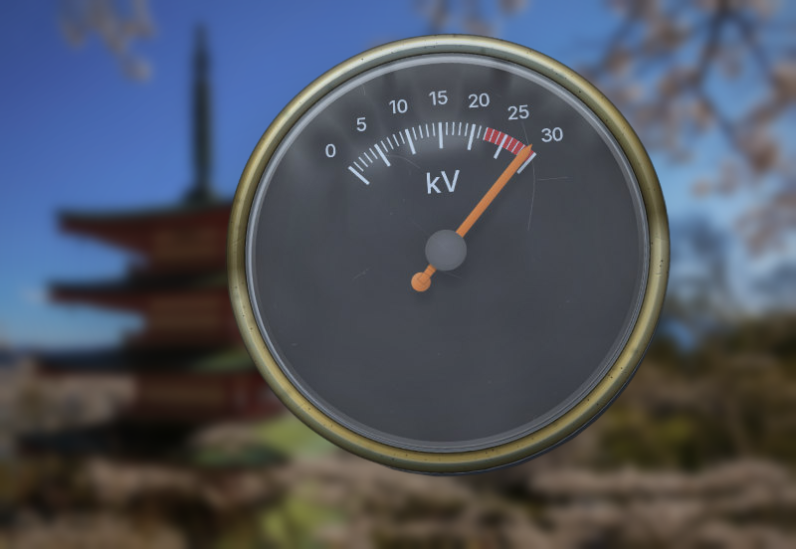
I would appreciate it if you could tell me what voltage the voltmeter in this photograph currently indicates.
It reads 29 kV
